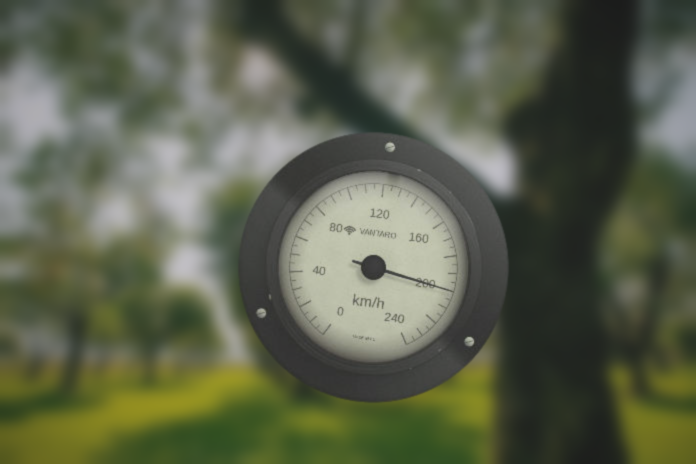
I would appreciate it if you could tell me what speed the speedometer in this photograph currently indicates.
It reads 200 km/h
